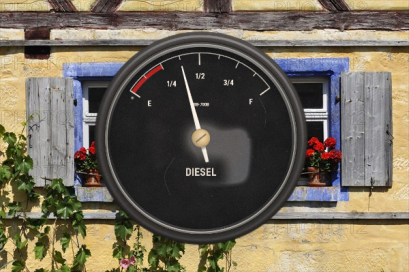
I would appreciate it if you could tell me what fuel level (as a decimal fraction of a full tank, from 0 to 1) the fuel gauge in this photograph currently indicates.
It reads 0.375
